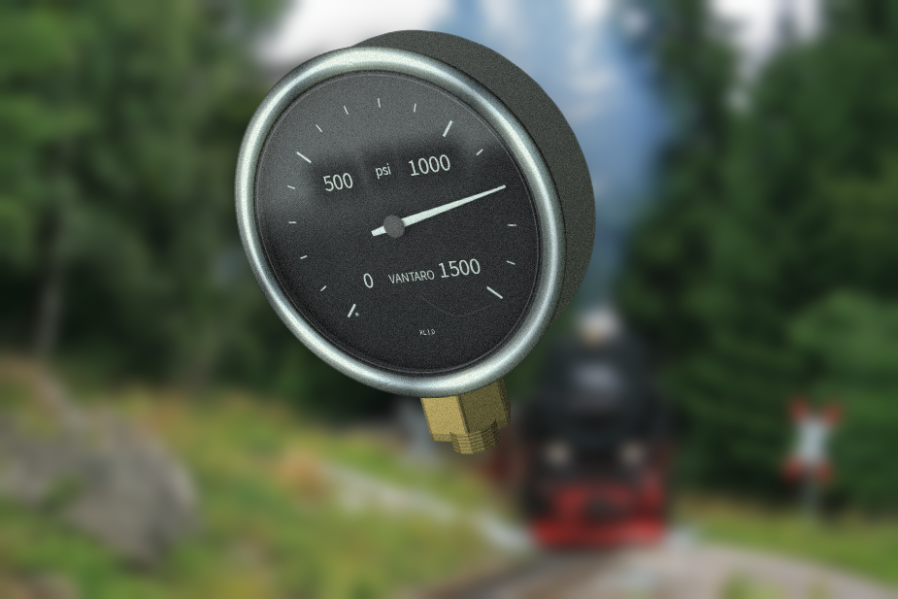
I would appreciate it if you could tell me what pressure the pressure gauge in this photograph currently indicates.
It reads 1200 psi
